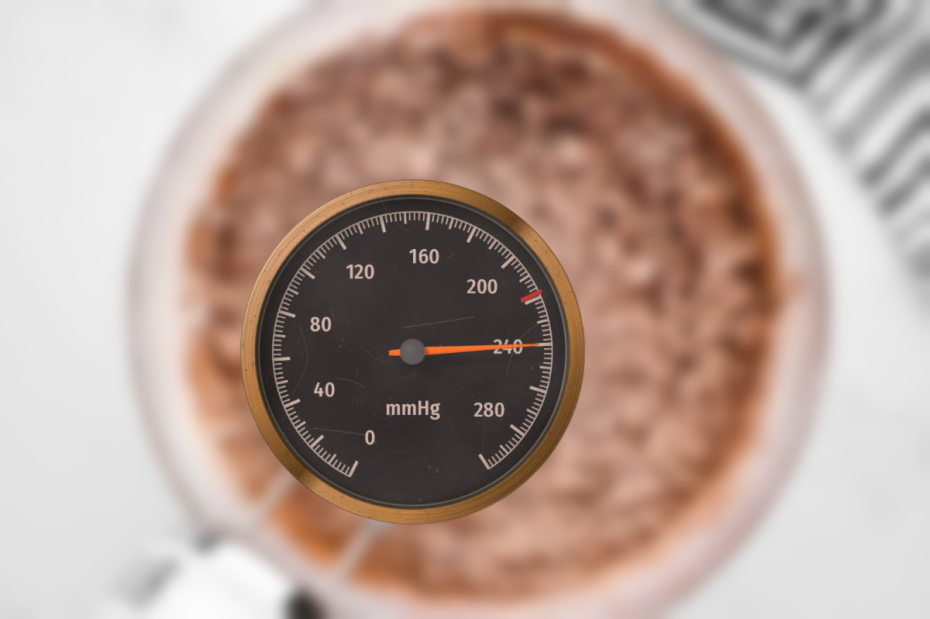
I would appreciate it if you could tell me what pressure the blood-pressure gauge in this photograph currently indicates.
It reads 240 mmHg
